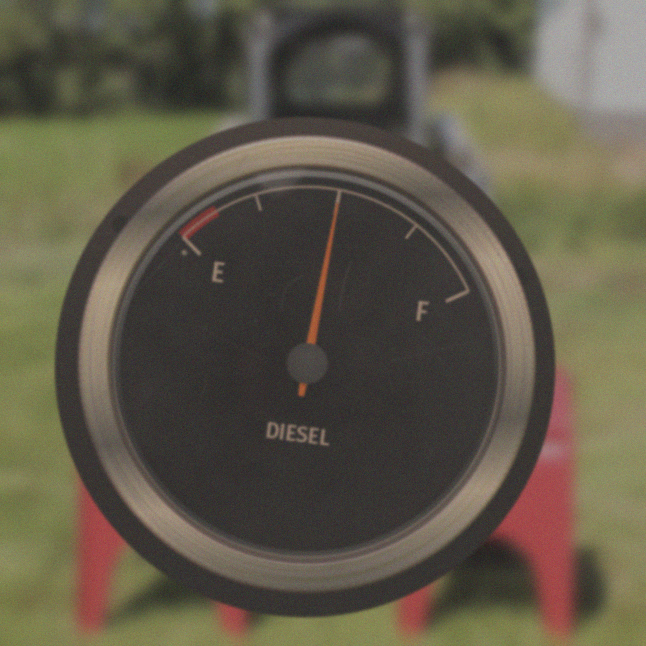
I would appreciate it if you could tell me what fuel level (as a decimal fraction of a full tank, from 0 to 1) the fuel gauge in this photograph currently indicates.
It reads 0.5
